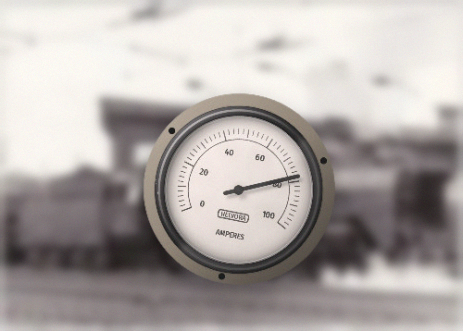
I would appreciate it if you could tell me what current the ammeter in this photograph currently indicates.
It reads 78 A
